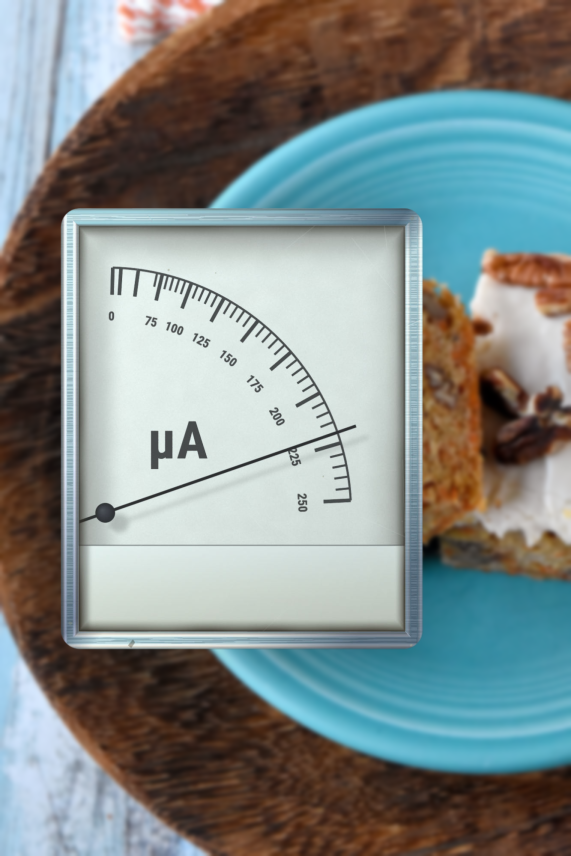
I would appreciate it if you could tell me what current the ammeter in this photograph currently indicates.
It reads 220 µA
